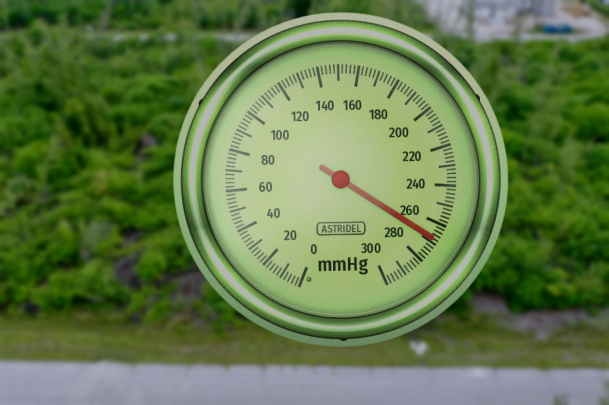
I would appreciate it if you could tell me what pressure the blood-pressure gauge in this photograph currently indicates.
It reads 268 mmHg
